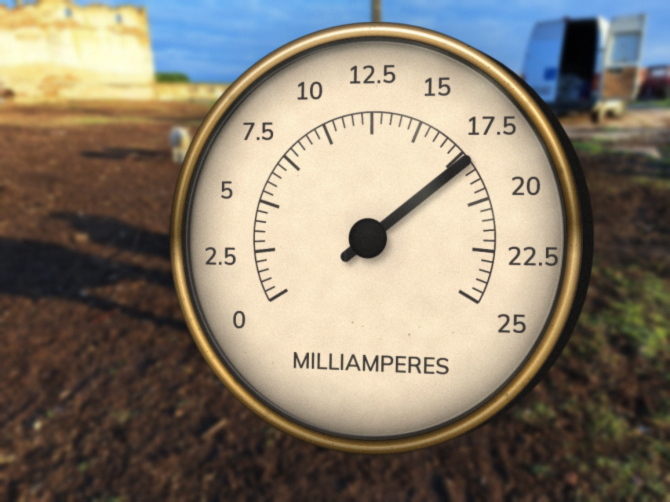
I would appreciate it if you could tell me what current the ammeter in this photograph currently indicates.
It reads 18 mA
